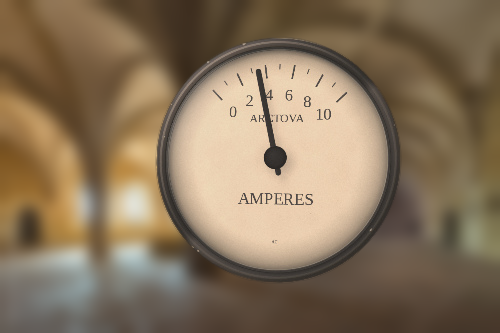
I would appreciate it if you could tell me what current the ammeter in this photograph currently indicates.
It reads 3.5 A
